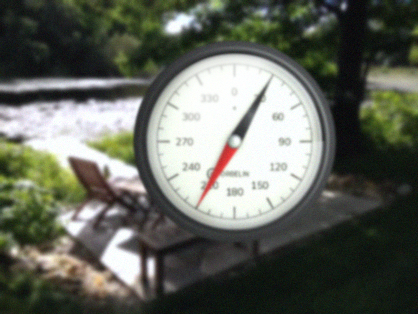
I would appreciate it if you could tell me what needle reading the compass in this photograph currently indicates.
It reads 210 °
